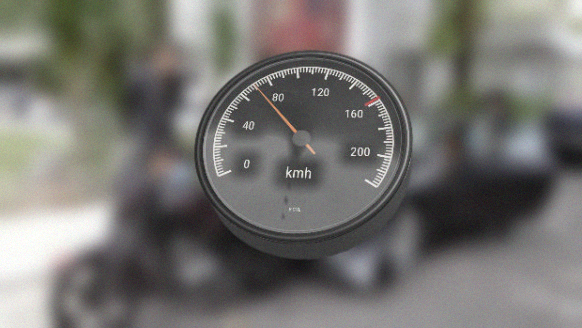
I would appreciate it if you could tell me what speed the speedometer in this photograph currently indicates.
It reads 70 km/h
